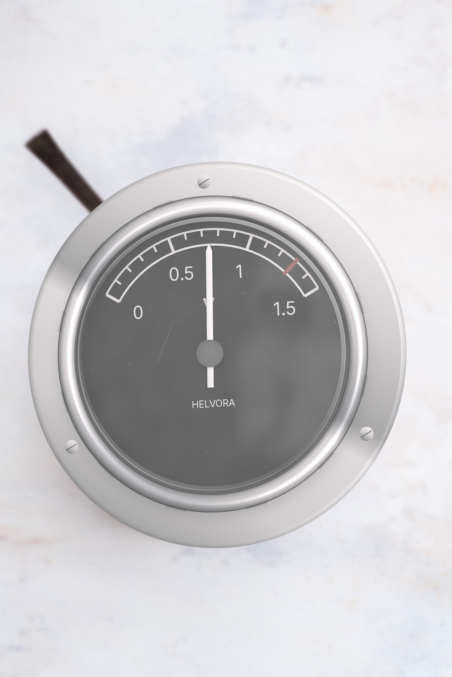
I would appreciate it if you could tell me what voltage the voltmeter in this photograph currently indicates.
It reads 0.75 V
